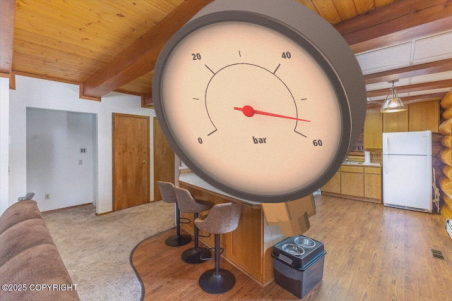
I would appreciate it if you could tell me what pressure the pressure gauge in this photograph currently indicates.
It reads 55 bar
